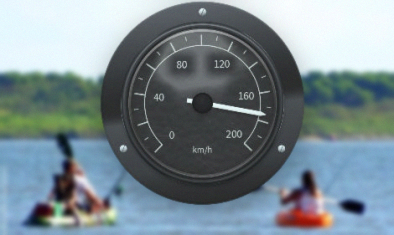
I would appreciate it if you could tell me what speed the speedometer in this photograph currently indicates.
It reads 175 km/h
